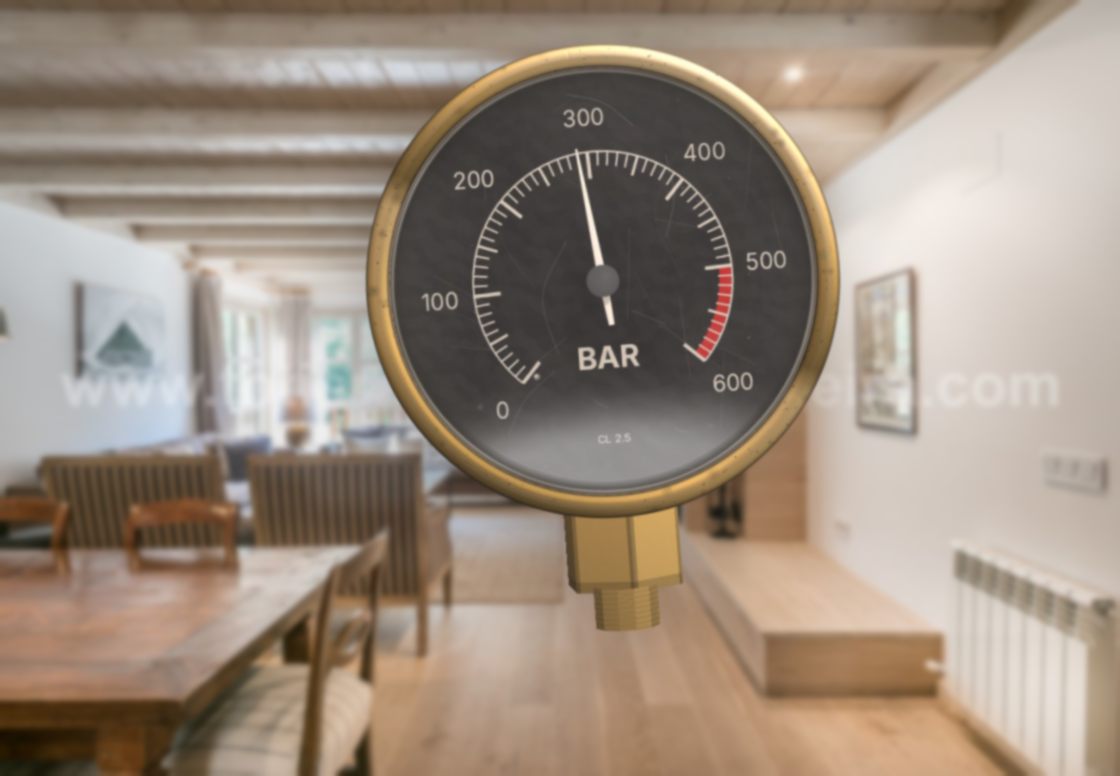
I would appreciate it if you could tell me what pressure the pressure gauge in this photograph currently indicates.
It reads 290 bar
